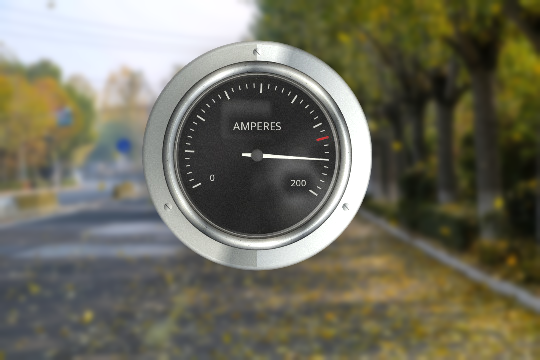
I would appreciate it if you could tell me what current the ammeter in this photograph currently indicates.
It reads 175 A
